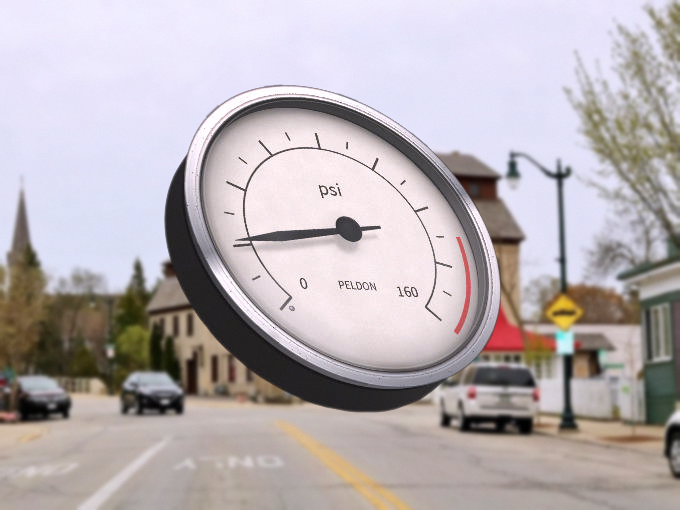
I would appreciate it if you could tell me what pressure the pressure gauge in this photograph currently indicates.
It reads 20 psi
